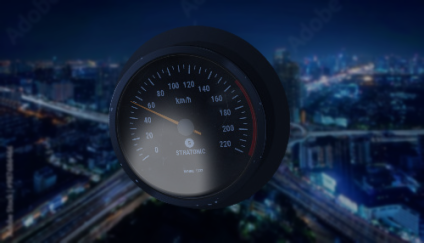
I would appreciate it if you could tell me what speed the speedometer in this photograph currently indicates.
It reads 55 km/h
